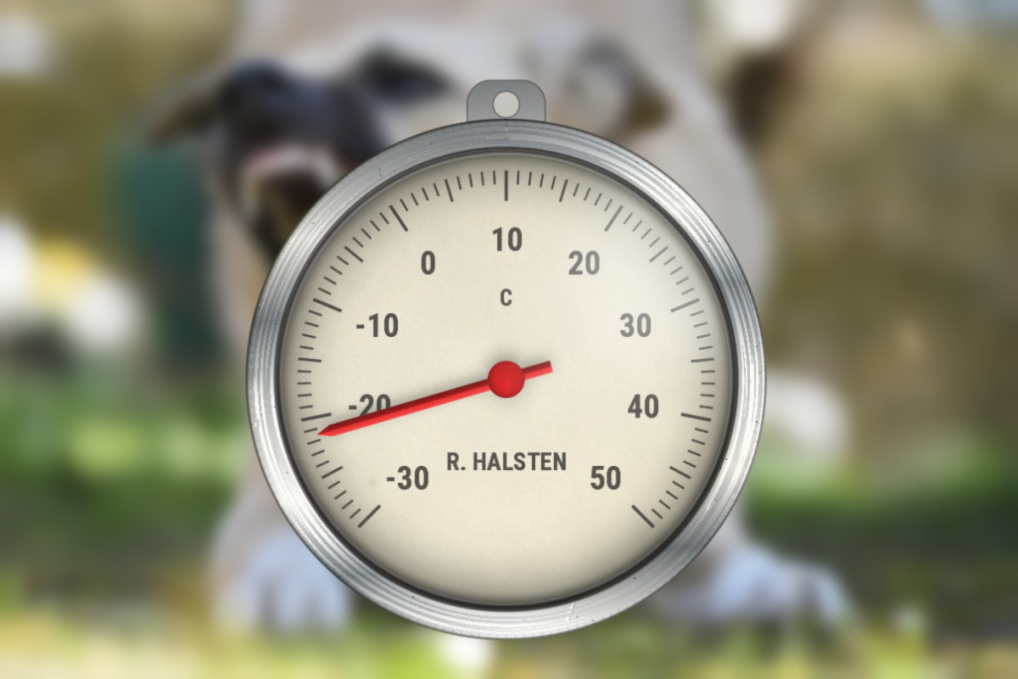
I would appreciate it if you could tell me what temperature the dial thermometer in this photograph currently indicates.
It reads -21.5 °C
